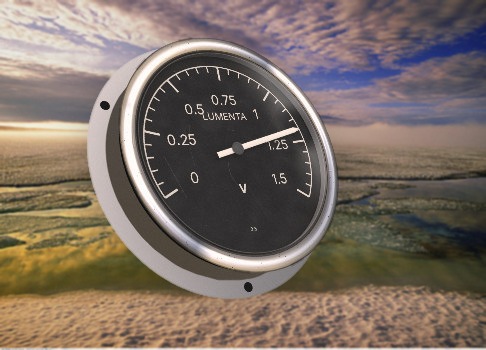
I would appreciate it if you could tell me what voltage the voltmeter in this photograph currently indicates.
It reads 1.2 V
